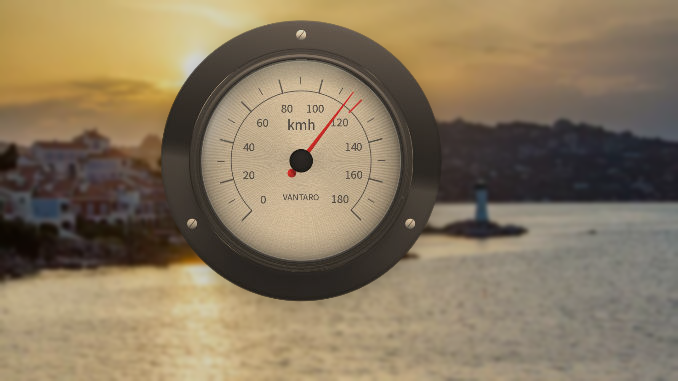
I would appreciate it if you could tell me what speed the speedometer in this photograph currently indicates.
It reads 115 km/h
